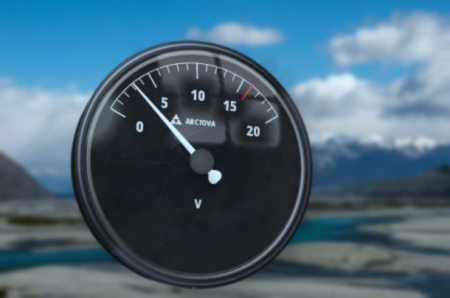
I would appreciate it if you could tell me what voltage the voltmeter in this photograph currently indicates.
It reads 3 V
